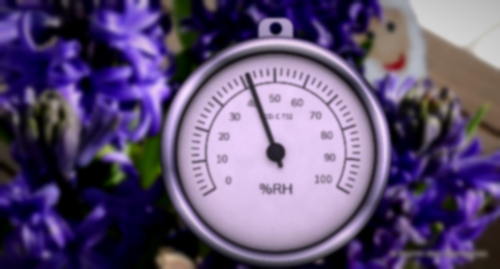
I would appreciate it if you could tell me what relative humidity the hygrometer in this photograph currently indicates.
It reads 42 %
